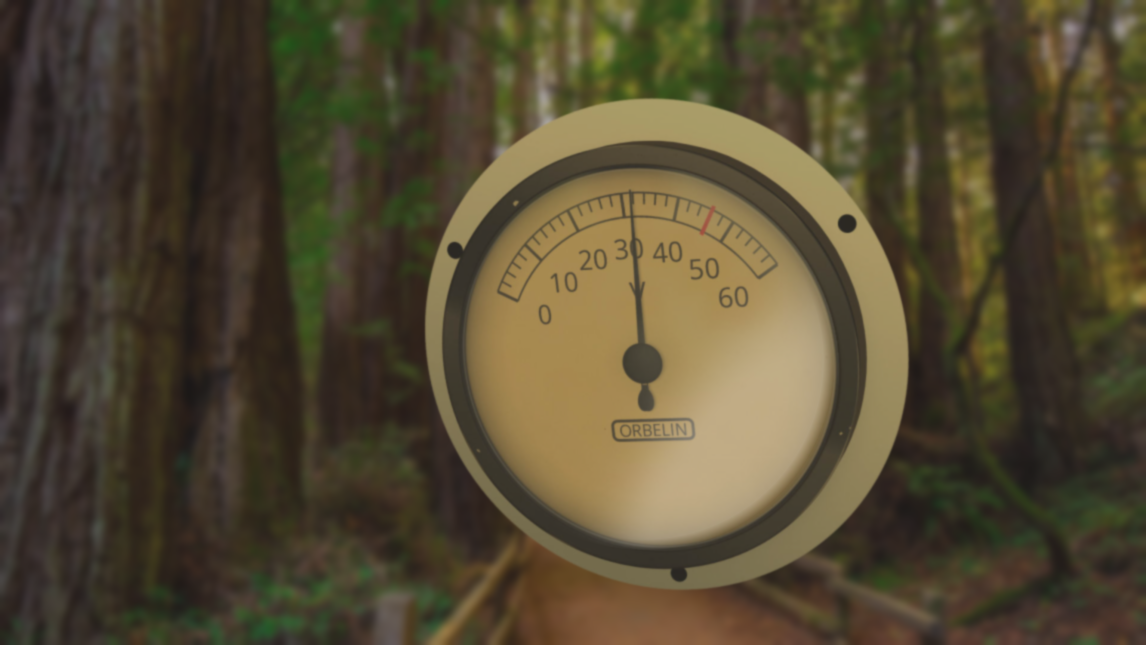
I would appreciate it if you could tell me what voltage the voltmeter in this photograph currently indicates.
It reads 32 V
